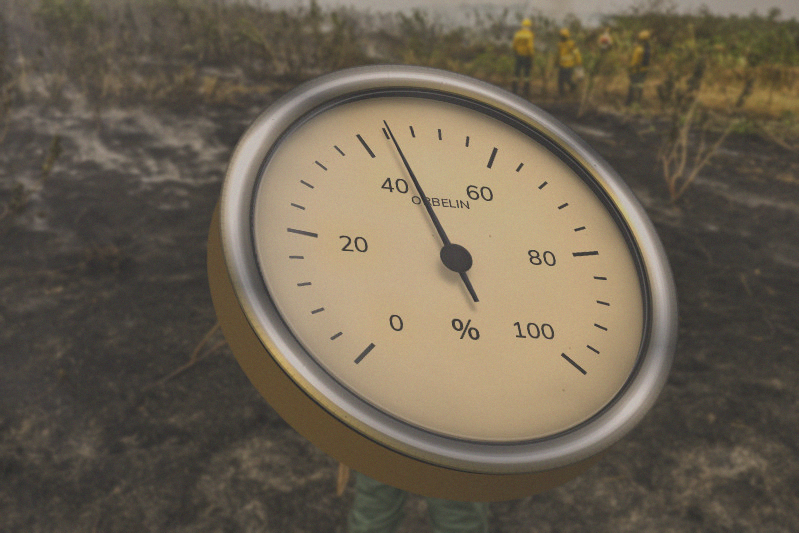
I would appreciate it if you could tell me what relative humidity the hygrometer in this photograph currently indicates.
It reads 44 %
